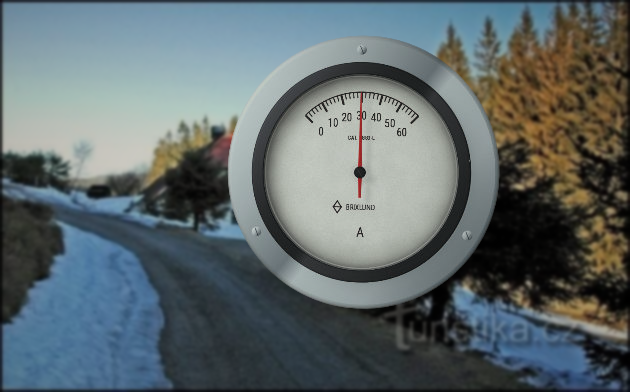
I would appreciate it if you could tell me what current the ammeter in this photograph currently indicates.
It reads 30 A
